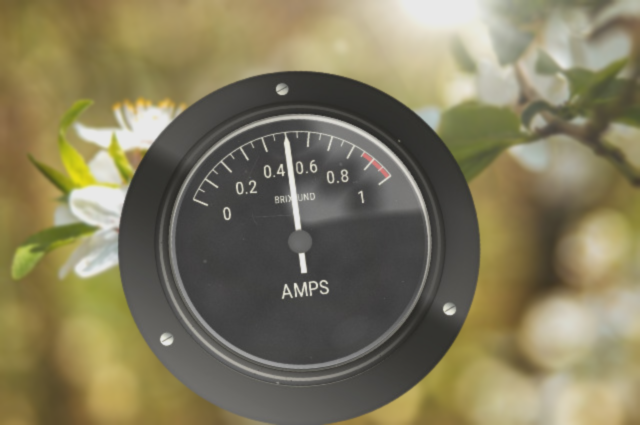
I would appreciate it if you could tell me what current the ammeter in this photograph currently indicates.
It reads 0.5 A
